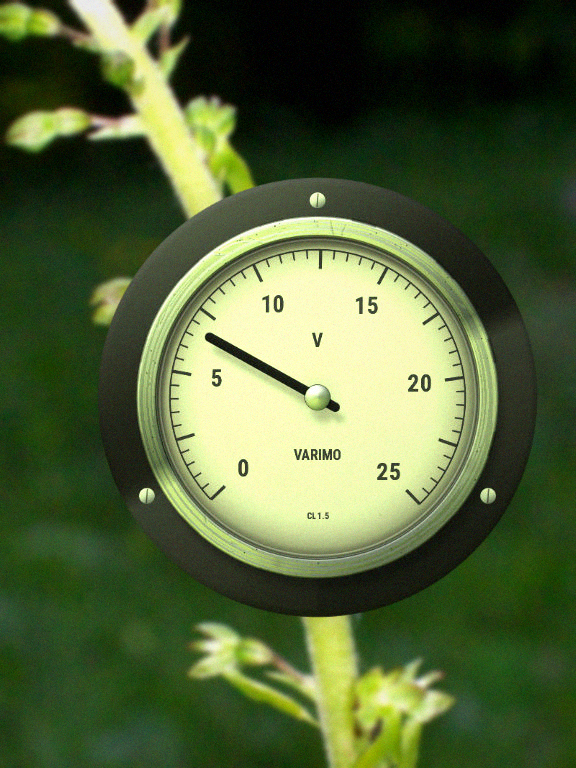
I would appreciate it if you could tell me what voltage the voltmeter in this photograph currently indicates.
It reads 6.75 V
